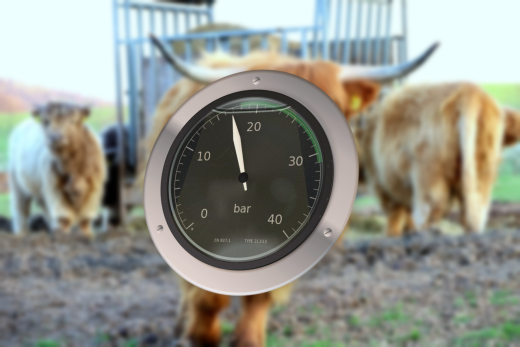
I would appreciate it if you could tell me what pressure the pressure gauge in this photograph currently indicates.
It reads 17 bar
